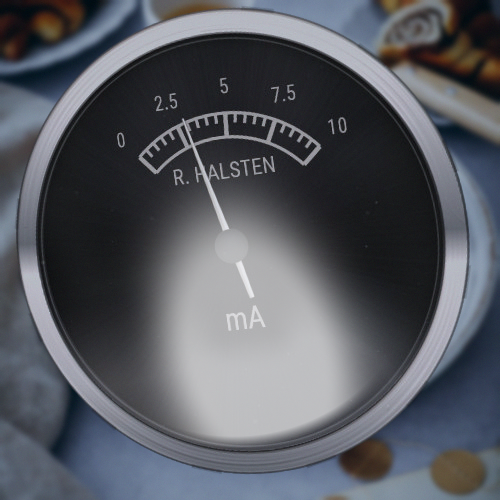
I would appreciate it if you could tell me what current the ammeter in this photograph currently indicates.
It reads 3 mA
